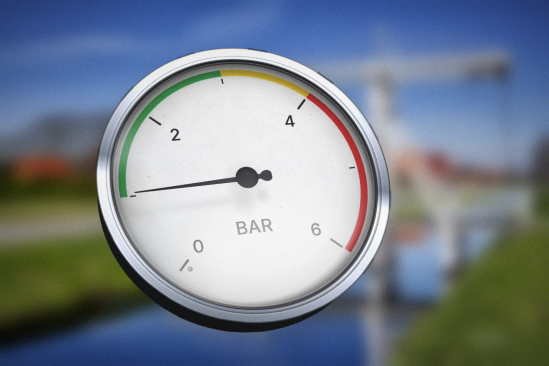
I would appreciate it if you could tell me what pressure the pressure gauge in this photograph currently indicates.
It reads 1 bar
